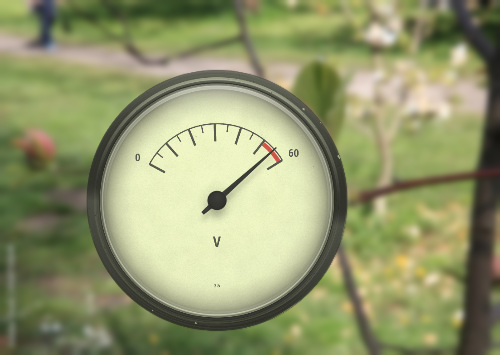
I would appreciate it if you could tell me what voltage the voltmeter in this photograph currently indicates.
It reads 55 V
